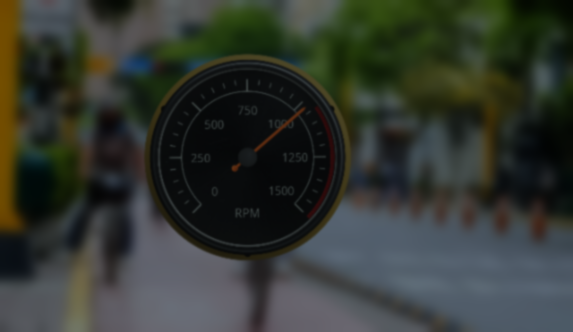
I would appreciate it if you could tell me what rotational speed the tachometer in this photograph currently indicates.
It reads 1025 rpm
